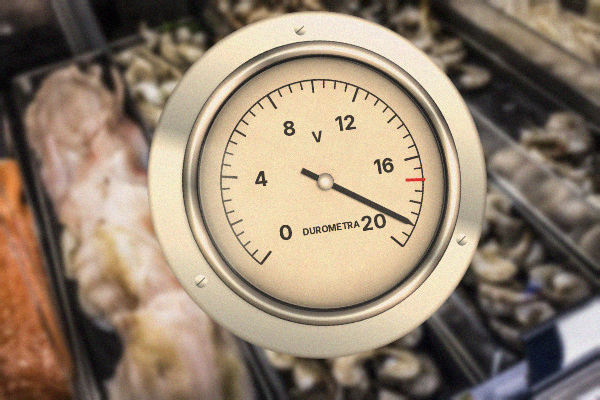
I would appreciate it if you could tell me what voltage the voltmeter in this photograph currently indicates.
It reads 19 V
